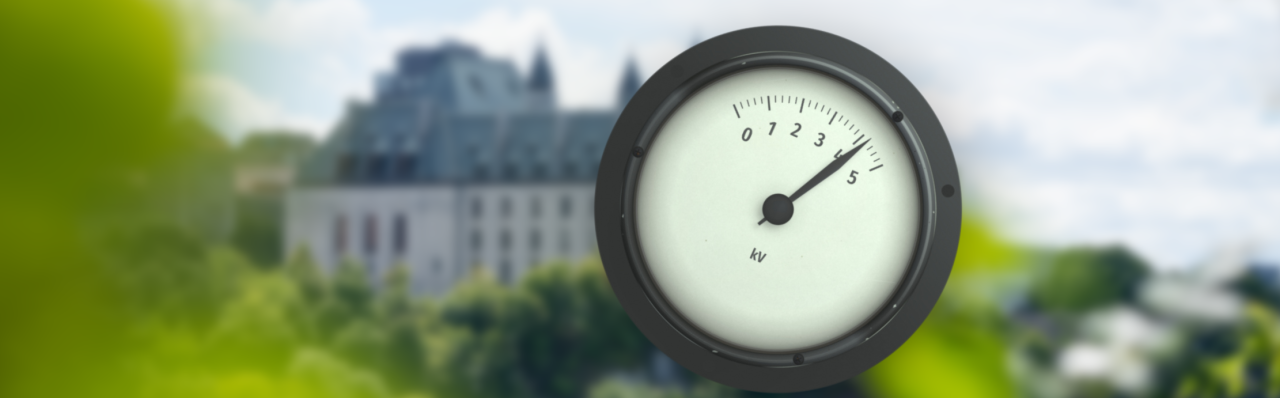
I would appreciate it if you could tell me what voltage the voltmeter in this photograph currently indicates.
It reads 4.2 kV
